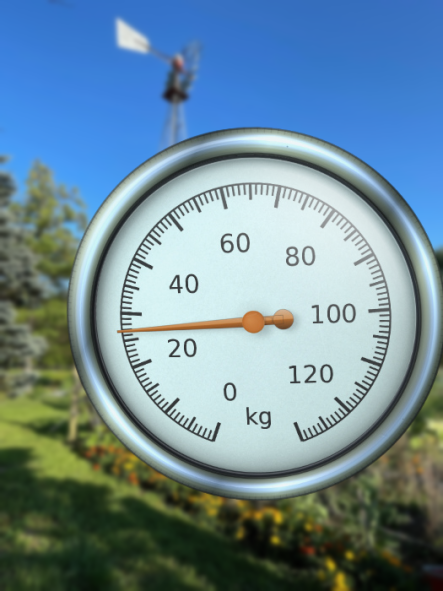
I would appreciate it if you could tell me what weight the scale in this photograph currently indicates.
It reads 27 kg
